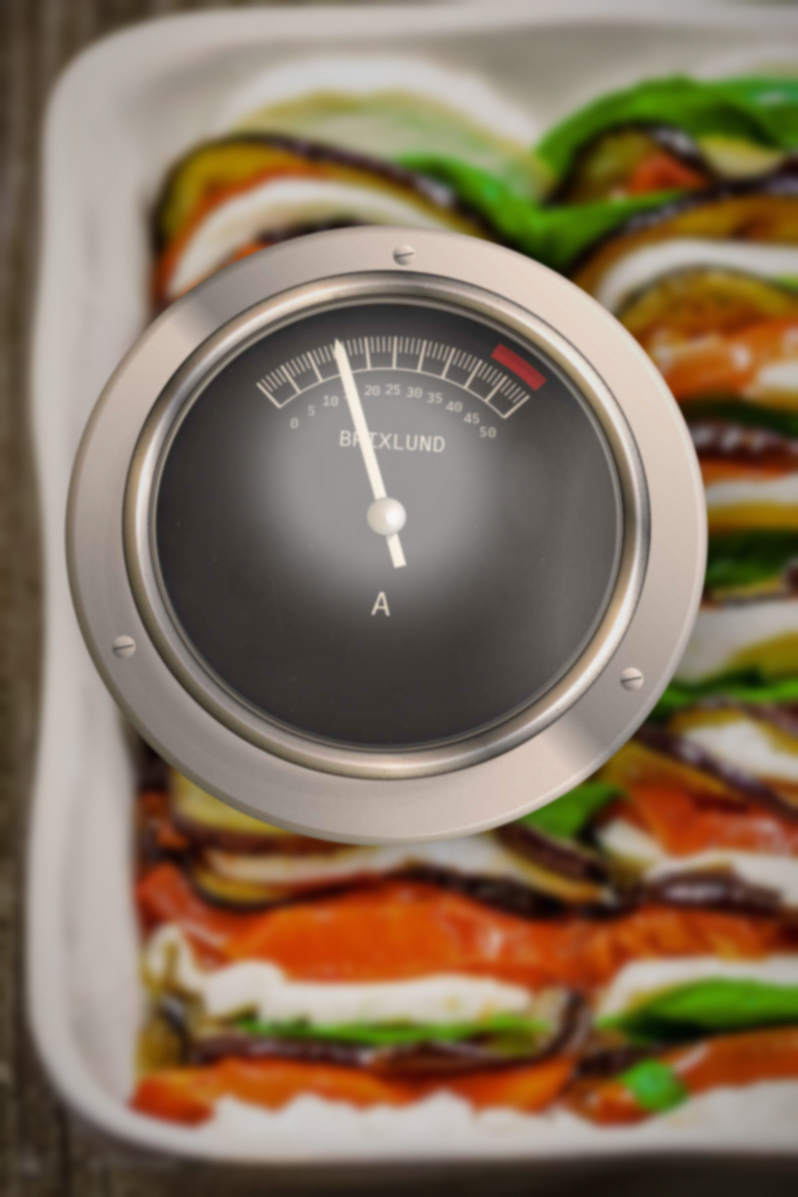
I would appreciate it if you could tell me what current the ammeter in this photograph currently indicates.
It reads 15 A
